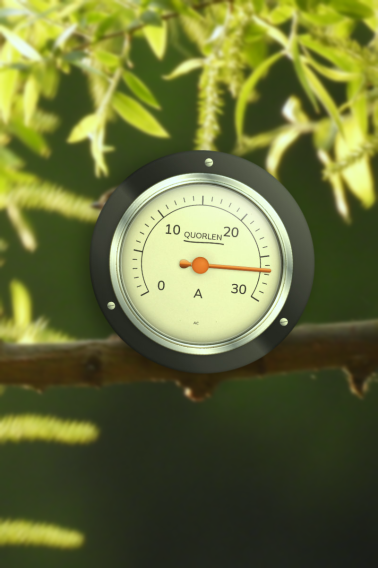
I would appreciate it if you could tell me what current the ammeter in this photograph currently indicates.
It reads 26.5 A
